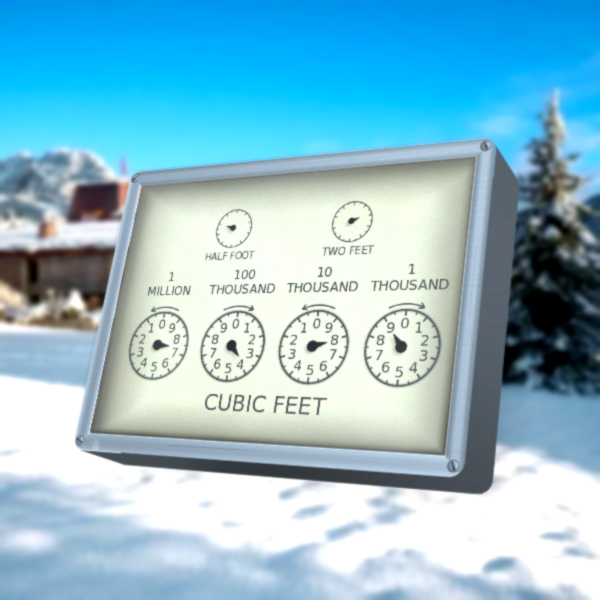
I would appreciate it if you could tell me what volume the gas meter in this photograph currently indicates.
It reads 737900 ft³
